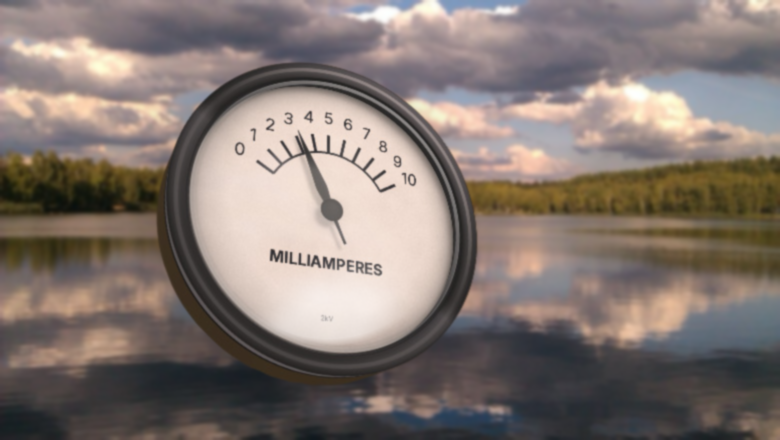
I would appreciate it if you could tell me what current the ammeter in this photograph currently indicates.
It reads 3 mA
